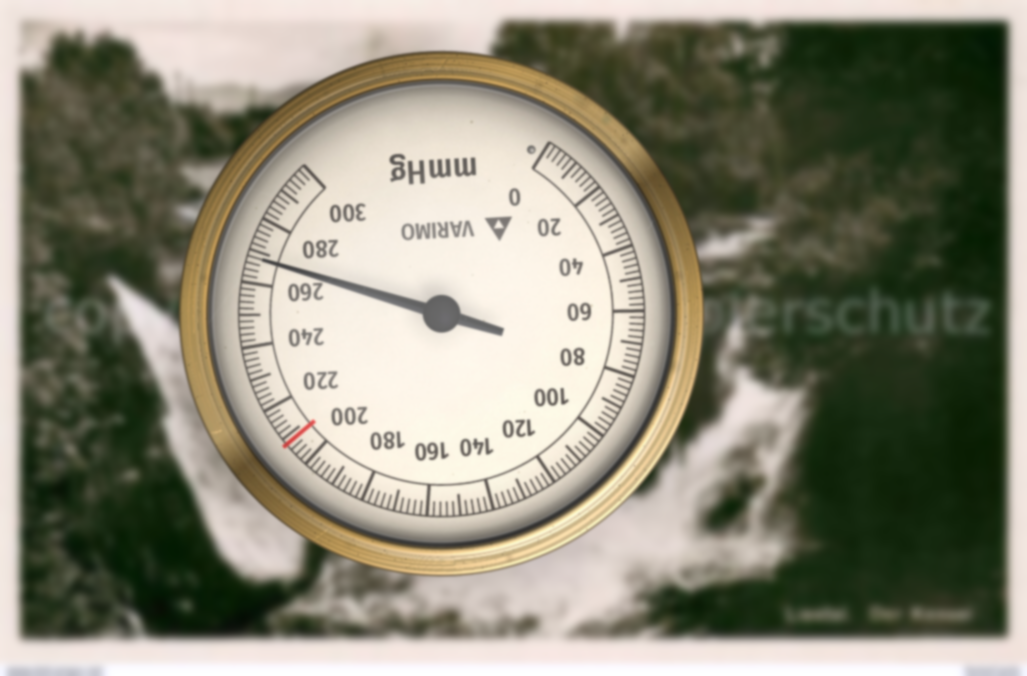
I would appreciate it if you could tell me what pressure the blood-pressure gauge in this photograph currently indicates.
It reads 268 mmHg
